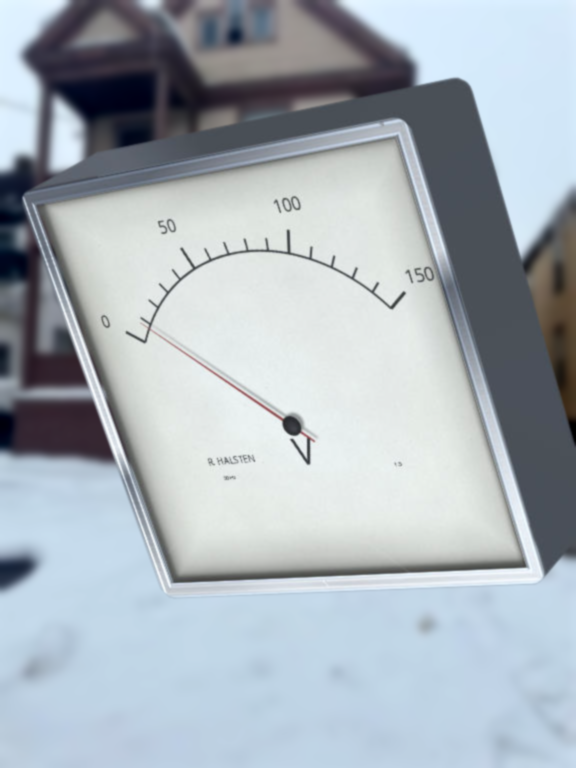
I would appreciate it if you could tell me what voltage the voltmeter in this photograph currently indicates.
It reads 10 V
